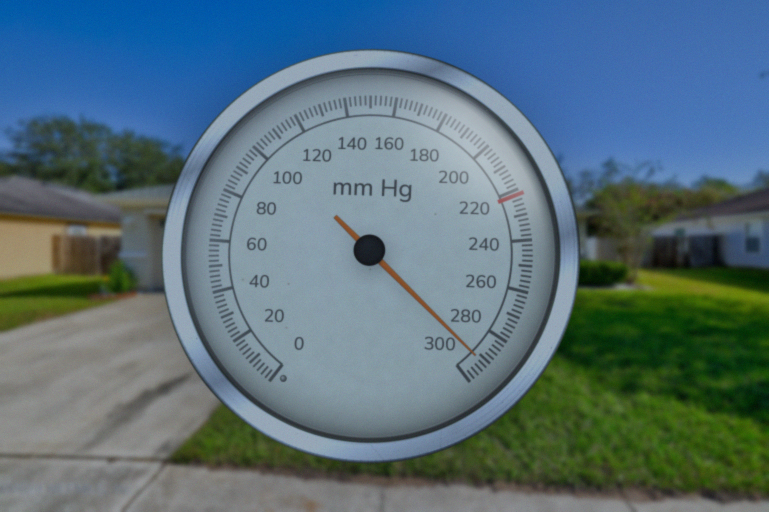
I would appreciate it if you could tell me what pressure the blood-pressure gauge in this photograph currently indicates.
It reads 292 mmHg
